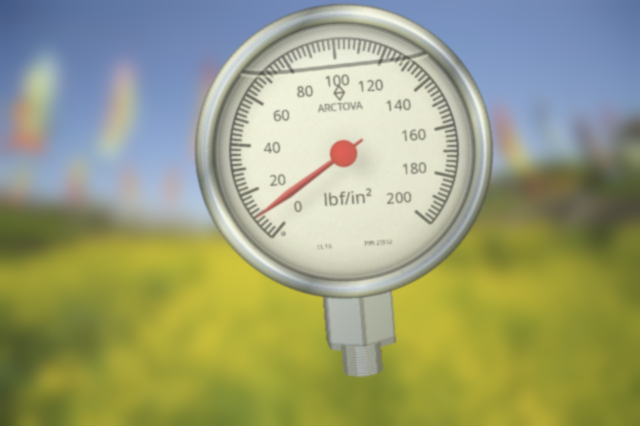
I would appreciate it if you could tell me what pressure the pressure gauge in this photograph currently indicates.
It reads 10 psi
